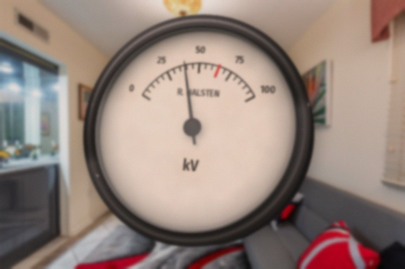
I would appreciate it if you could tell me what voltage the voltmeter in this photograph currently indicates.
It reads 40 kV
